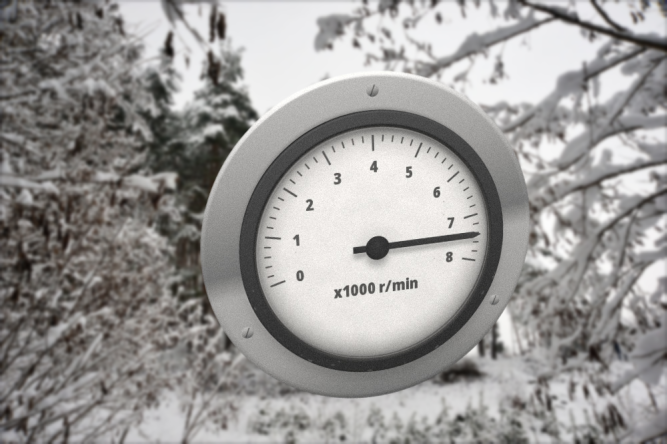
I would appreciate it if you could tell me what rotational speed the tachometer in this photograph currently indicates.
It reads 7400 rpm
